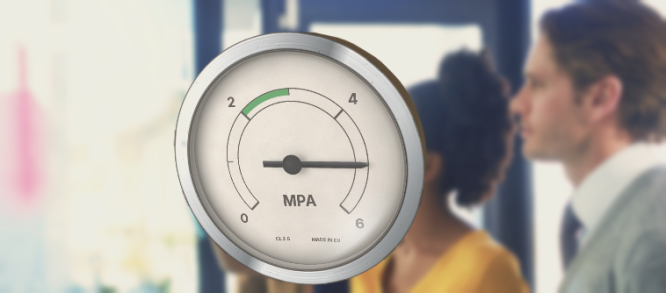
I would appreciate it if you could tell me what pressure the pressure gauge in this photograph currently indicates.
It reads 5 MPa
